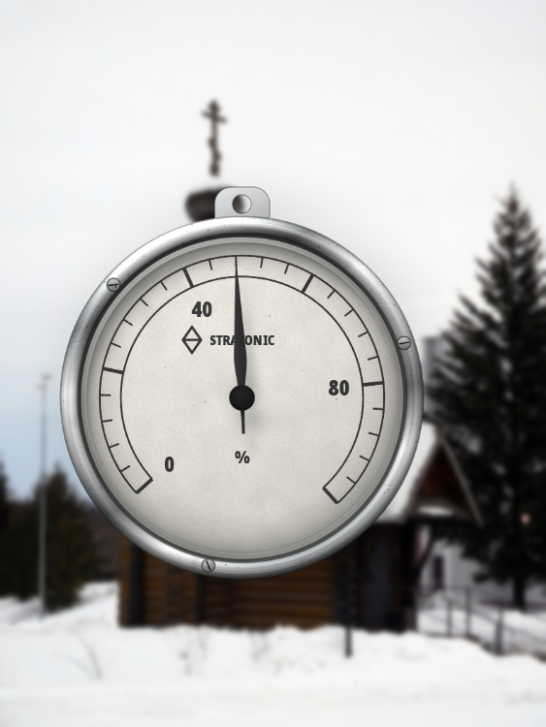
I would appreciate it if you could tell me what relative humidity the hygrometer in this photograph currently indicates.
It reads 48 %
